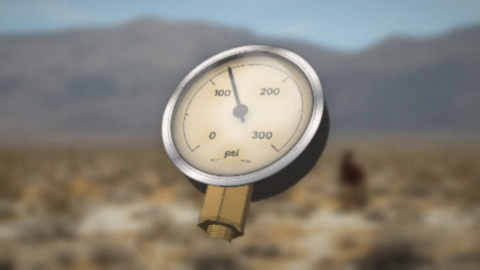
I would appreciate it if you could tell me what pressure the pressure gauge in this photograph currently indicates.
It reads 125 psi
